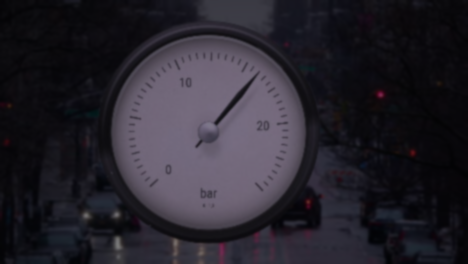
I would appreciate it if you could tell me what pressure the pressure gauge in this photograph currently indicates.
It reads 16 bar
